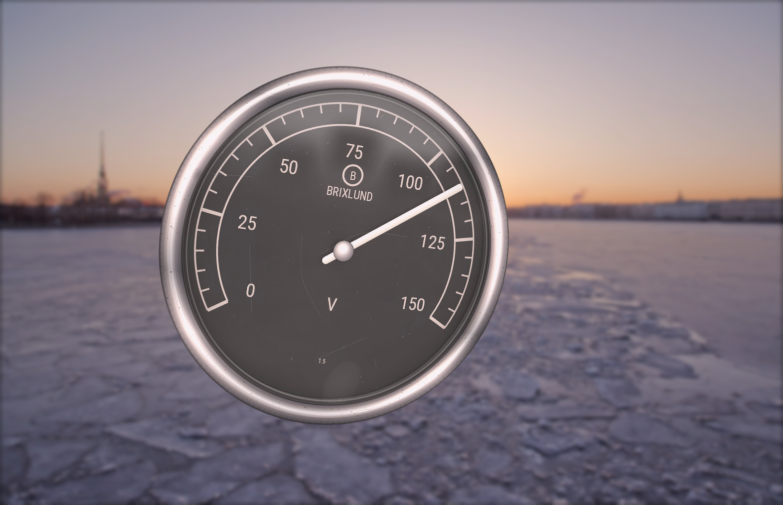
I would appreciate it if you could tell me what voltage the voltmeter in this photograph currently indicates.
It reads 110 V
